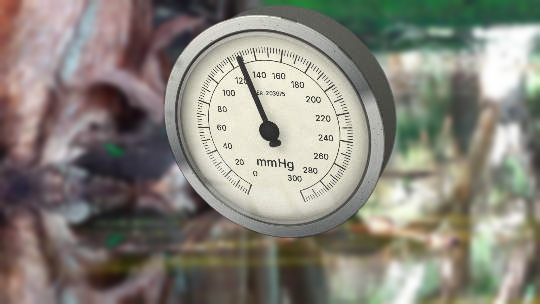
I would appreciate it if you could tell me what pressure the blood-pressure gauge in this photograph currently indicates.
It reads 130 mmHg
